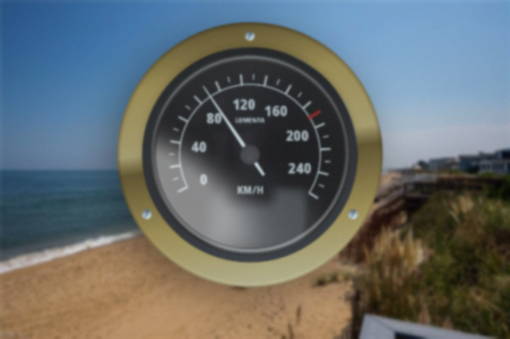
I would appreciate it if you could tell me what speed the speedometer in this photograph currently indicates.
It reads 90 km/h
